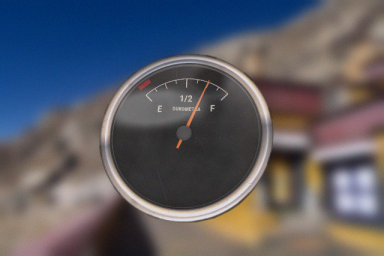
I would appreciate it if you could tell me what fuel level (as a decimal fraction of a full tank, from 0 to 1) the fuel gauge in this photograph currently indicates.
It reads 0.75
